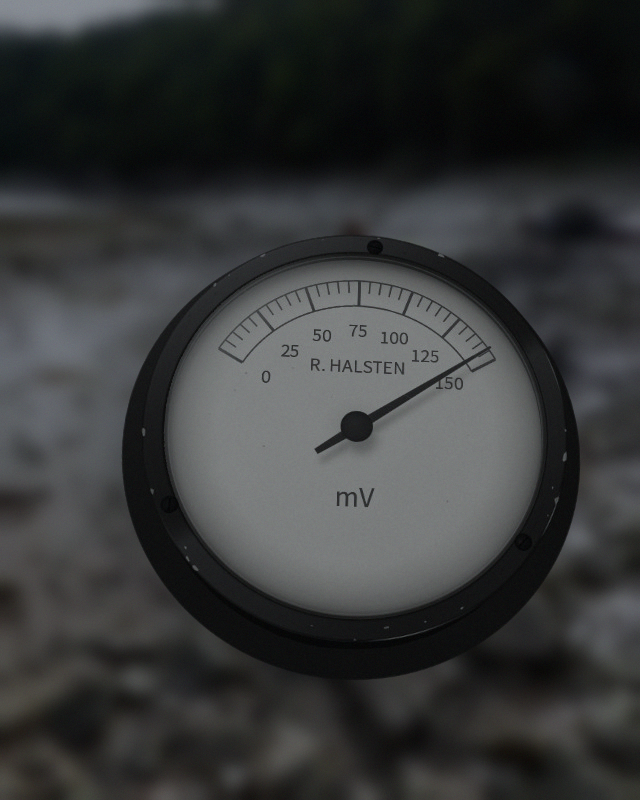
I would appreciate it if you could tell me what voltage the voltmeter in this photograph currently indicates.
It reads 145 mV
